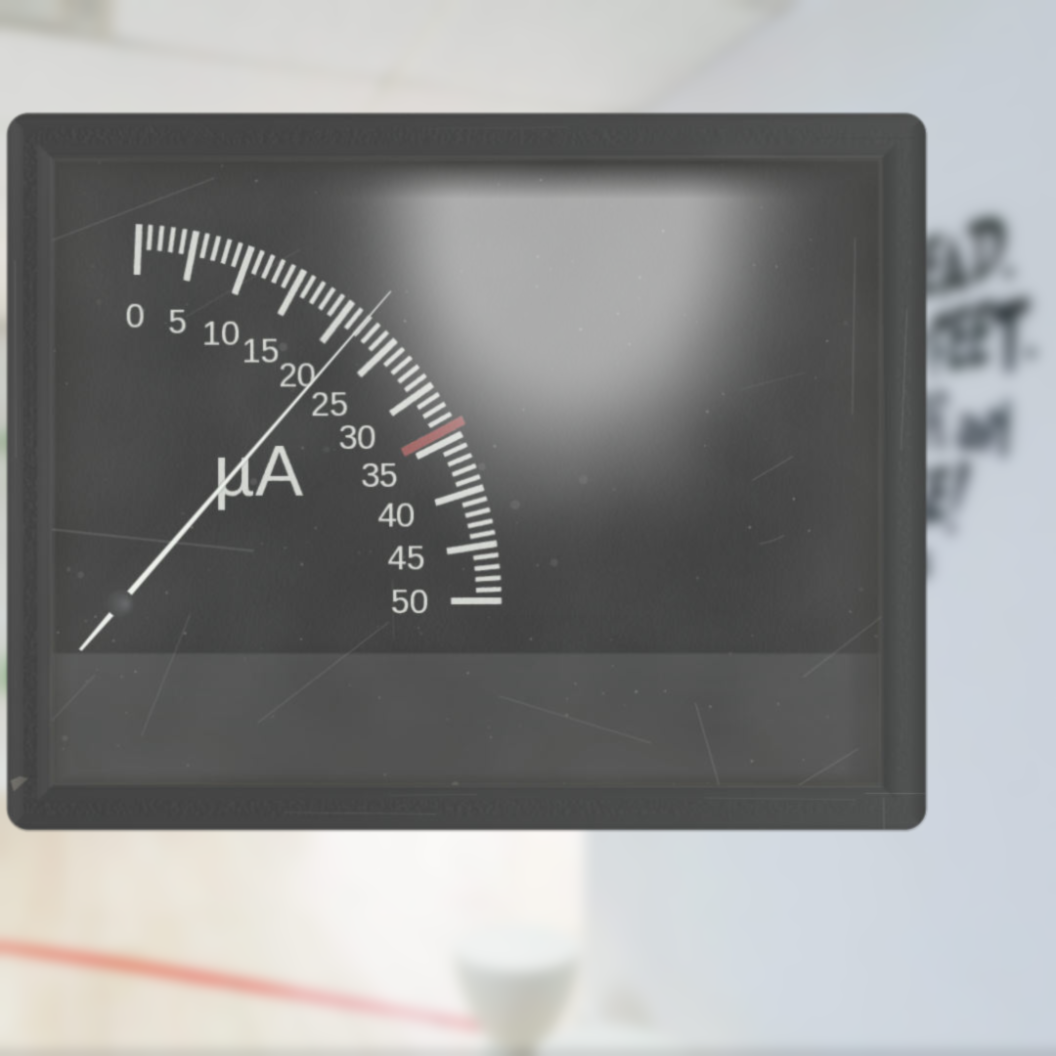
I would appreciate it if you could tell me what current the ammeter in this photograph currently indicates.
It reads 22 µA
